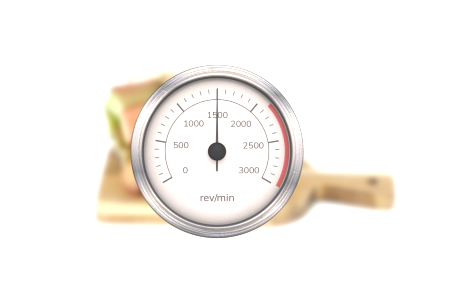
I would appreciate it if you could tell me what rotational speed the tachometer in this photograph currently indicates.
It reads 1500 rpm
